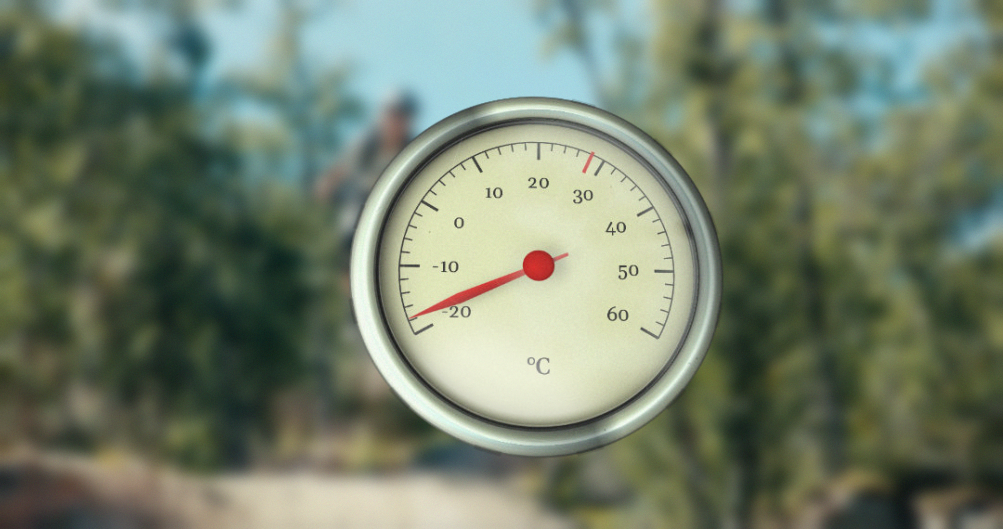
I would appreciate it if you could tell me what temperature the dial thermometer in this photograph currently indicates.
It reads -18 °C
